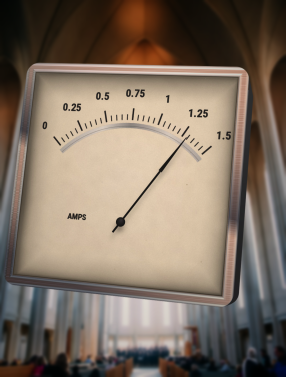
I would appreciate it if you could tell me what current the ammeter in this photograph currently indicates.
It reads 1.3 A
